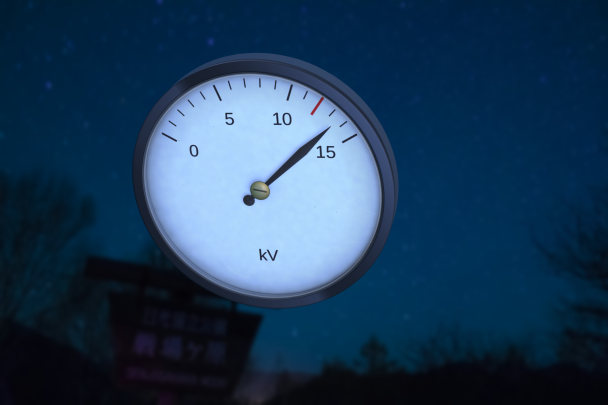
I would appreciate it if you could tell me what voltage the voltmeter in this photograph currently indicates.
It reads 13.5 kV
